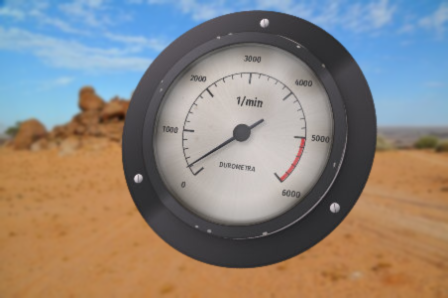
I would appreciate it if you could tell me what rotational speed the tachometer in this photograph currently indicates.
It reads 200 rpm
